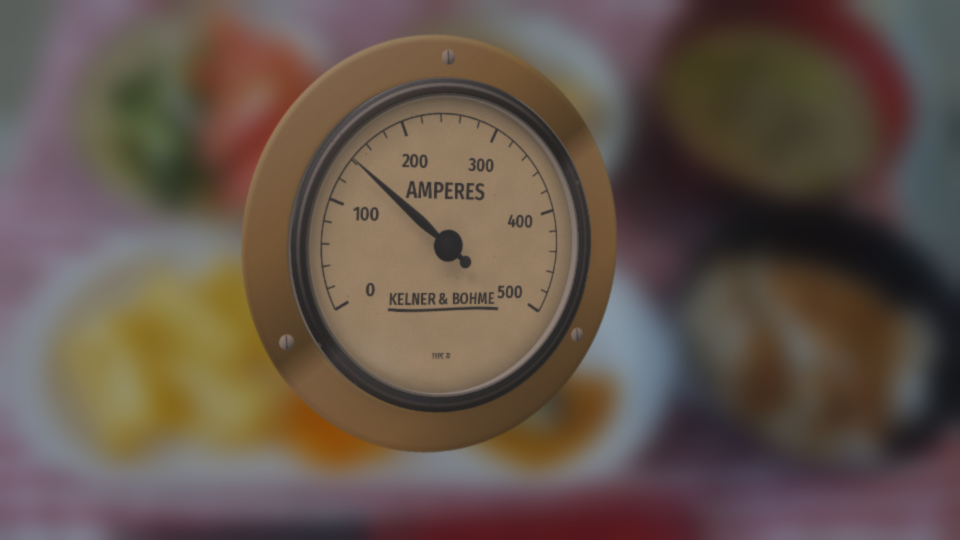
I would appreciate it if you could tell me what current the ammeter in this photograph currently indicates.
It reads 140 A
